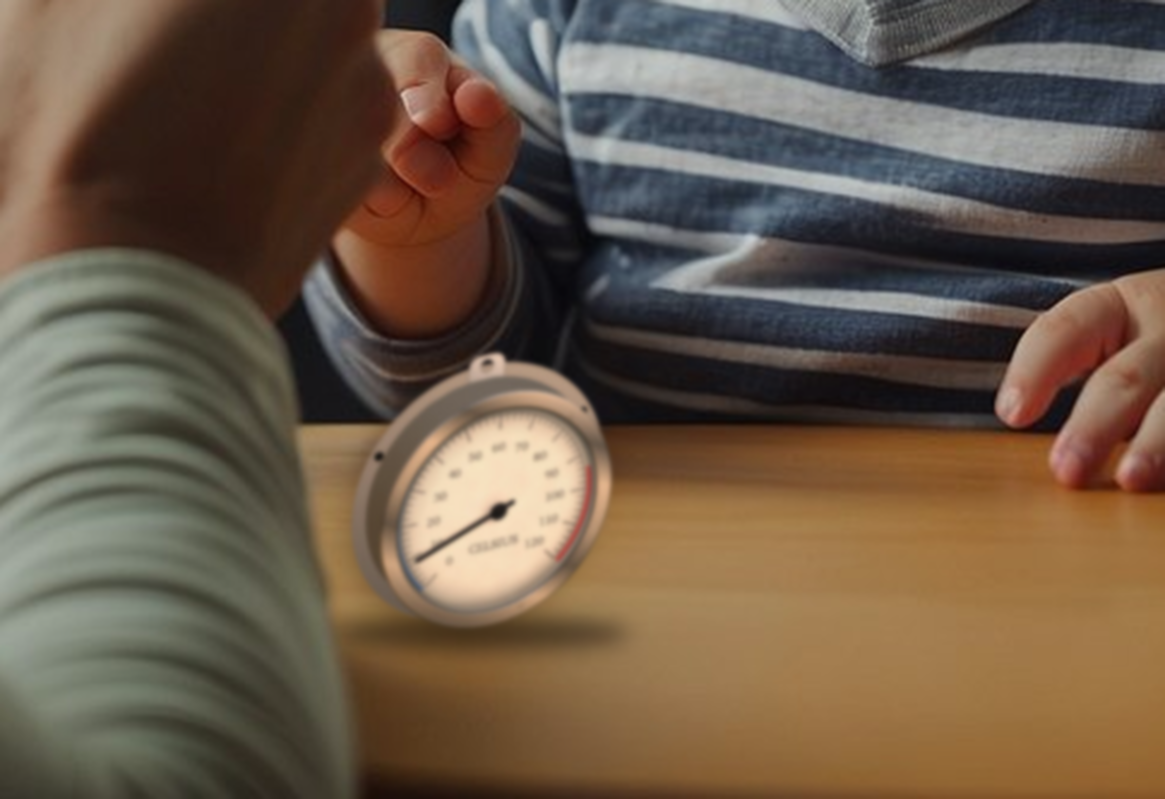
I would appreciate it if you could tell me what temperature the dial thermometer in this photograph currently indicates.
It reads 10 °C
